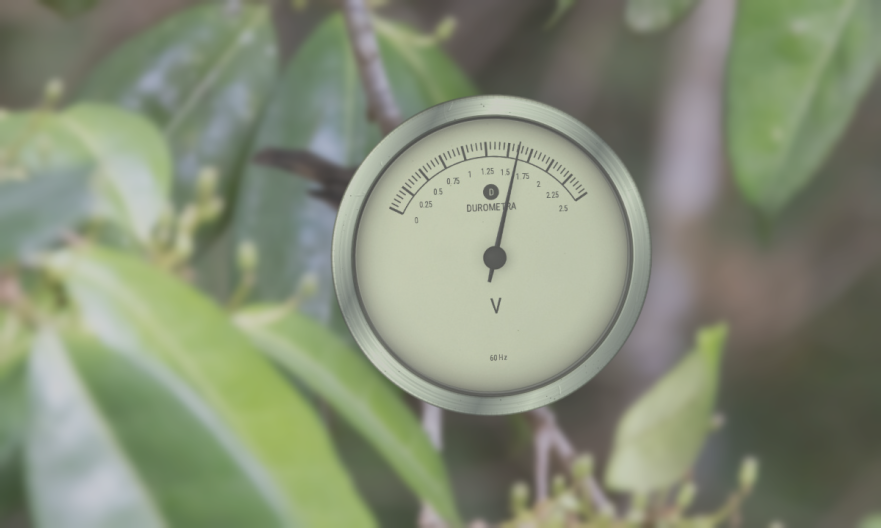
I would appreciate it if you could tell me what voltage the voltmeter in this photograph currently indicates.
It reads 1.6 V
